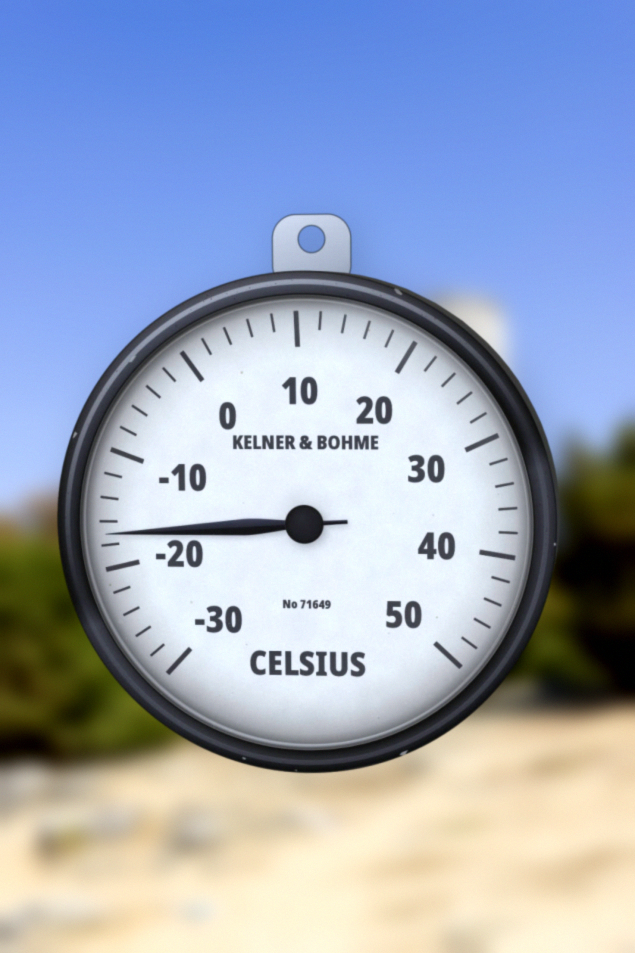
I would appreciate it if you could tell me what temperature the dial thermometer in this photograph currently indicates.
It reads -17 °C
